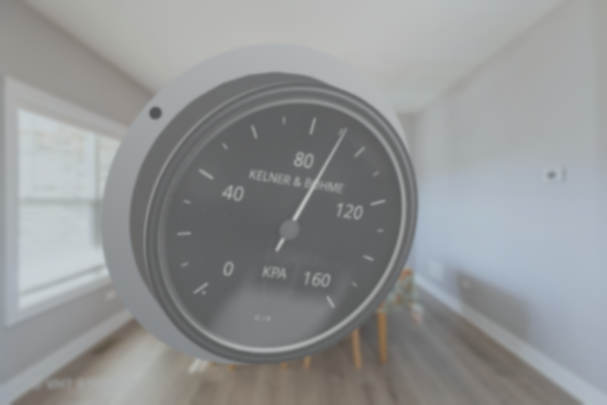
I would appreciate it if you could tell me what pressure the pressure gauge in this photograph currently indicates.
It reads 90 kPa
